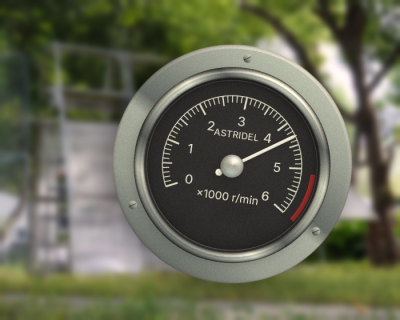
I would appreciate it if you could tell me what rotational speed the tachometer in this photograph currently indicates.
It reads 4300 rpm
